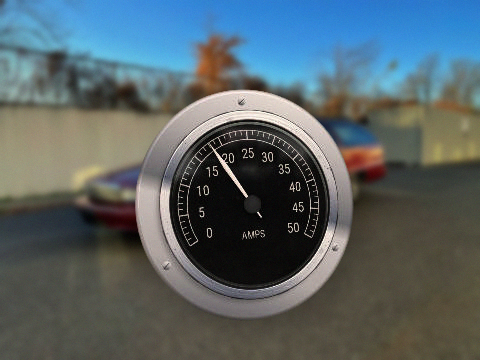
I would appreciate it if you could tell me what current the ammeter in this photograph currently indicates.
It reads 18 A
